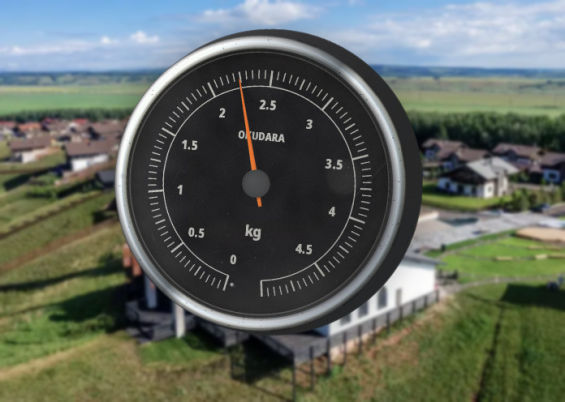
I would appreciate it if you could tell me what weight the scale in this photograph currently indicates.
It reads 2.25 kg
